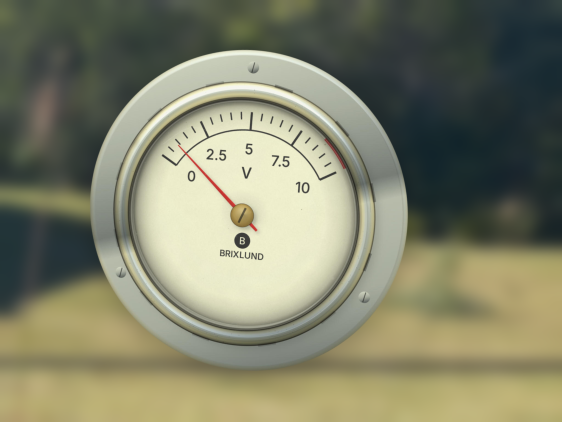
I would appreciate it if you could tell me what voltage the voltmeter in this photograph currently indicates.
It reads 1 V
